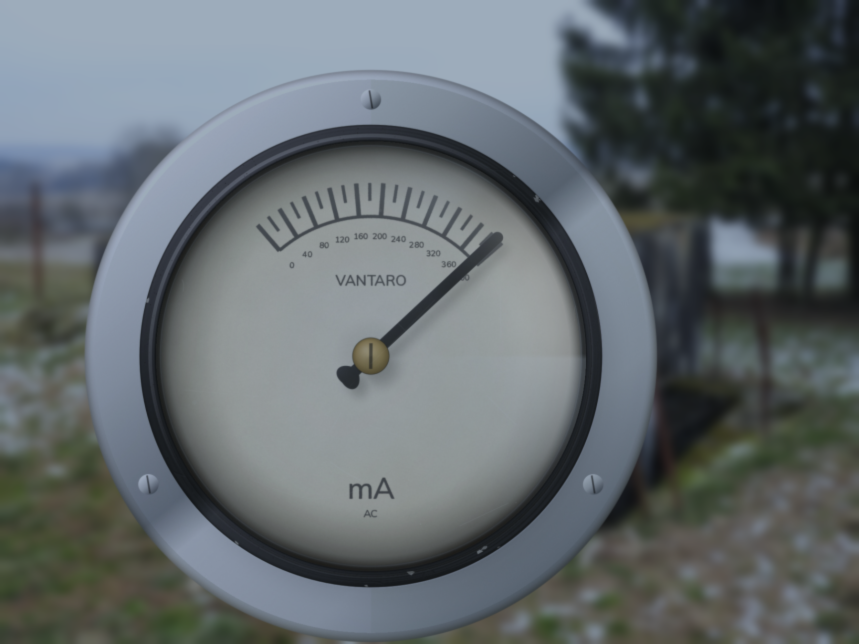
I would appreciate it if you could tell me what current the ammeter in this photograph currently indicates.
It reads 390 mA
